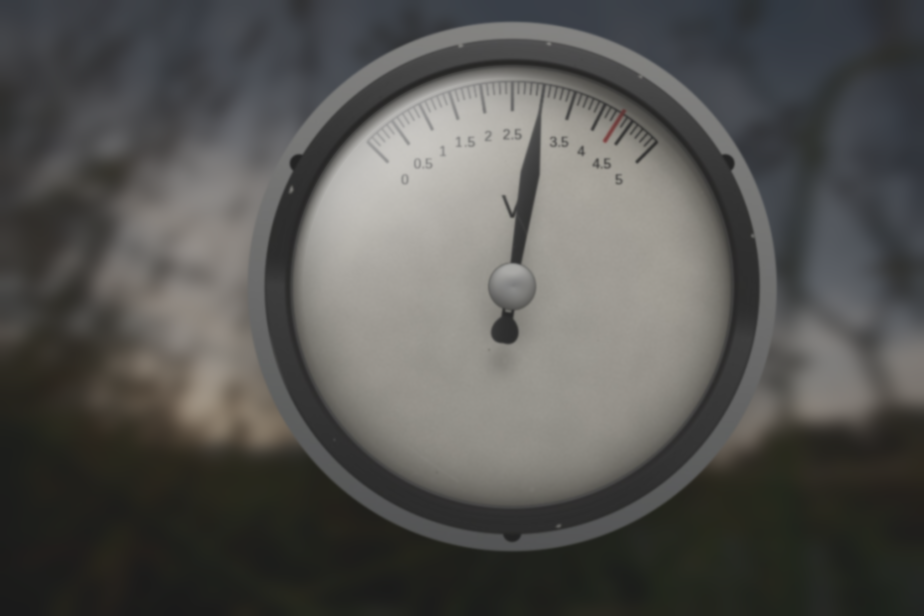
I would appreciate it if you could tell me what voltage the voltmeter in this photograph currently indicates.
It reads 3 V
